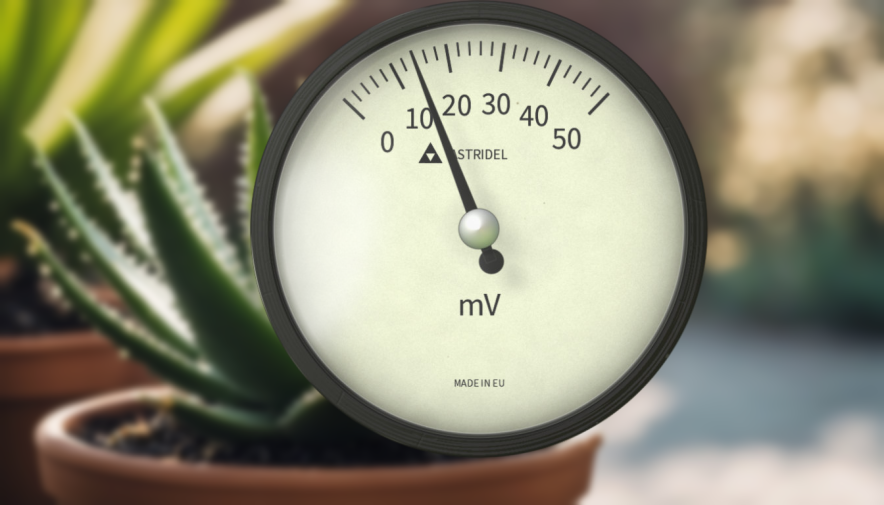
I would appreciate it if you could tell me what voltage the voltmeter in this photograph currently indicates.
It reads 14 mV
